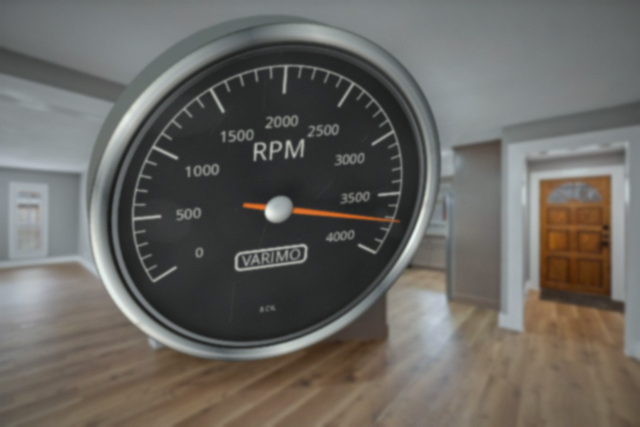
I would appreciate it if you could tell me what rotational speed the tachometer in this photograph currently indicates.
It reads 3700 rpm
